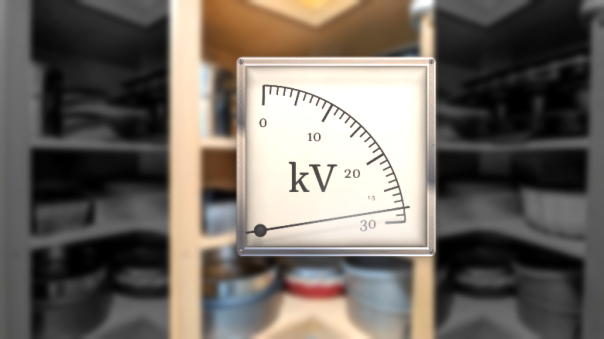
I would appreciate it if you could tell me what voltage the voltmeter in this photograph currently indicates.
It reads 28 kV
